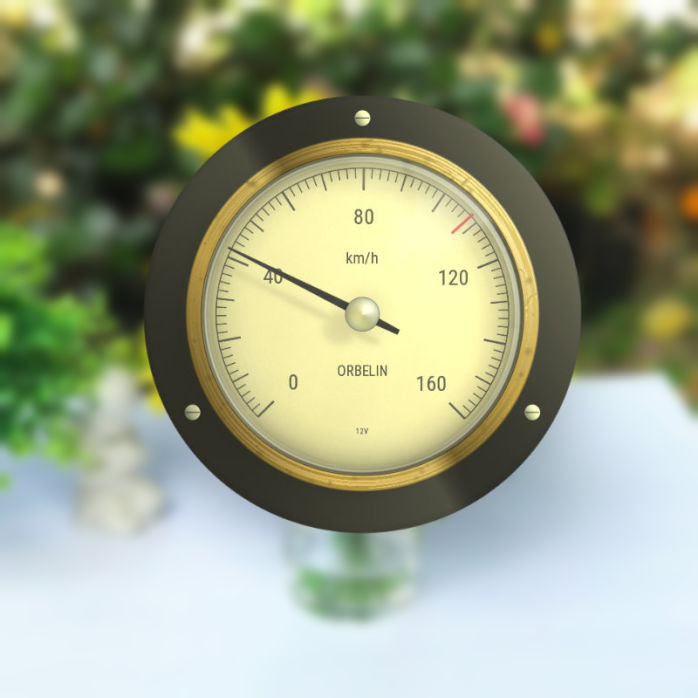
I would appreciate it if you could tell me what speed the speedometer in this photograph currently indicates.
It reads 42 km/h
